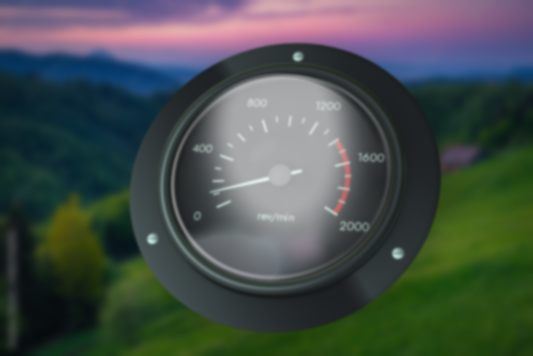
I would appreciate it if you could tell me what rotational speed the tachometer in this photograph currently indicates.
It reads 100 rpm
